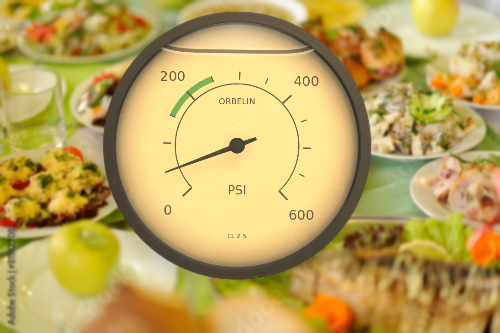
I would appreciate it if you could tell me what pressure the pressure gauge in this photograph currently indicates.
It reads 50 psi
